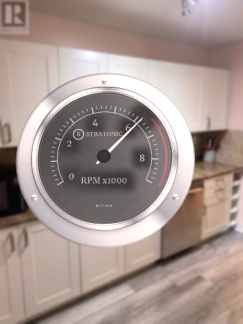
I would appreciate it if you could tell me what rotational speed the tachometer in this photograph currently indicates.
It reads 6200 rpm
